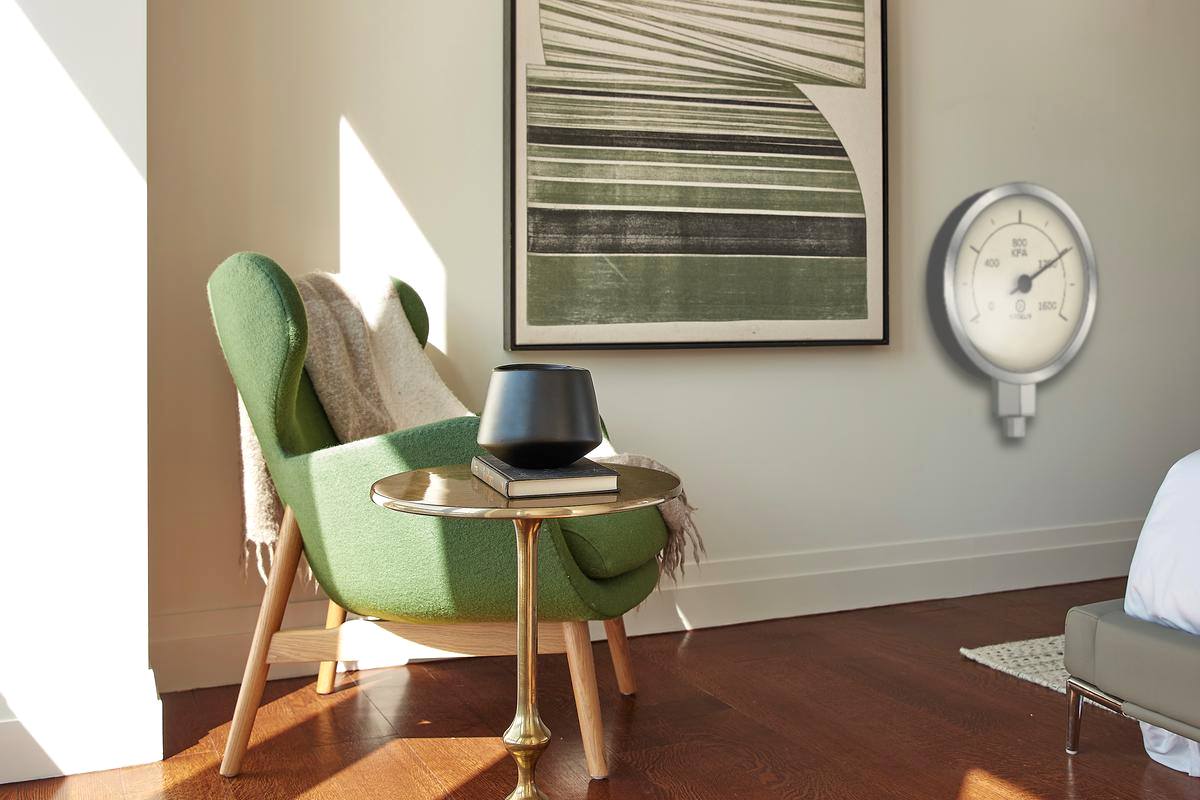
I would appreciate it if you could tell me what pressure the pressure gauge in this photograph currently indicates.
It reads 1200 kPa
